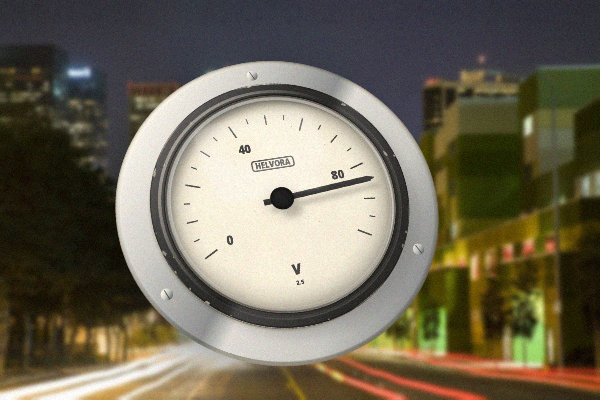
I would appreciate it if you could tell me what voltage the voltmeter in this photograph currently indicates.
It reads 85 V
